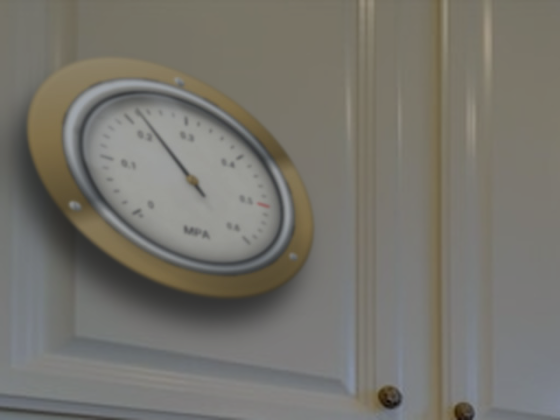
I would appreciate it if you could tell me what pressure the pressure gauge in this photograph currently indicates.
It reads 0.22 MPa
